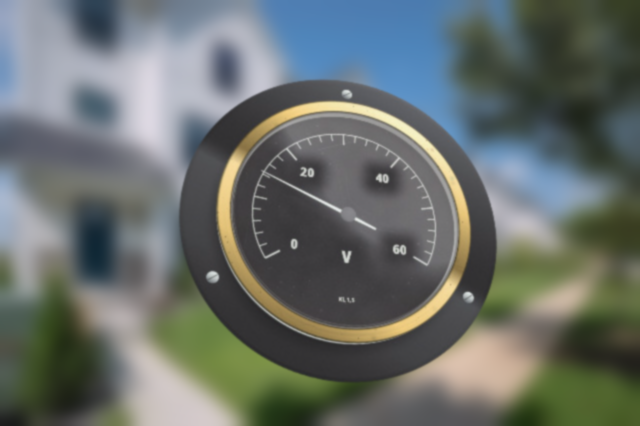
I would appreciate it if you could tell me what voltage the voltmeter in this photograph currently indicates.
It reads 14 V
